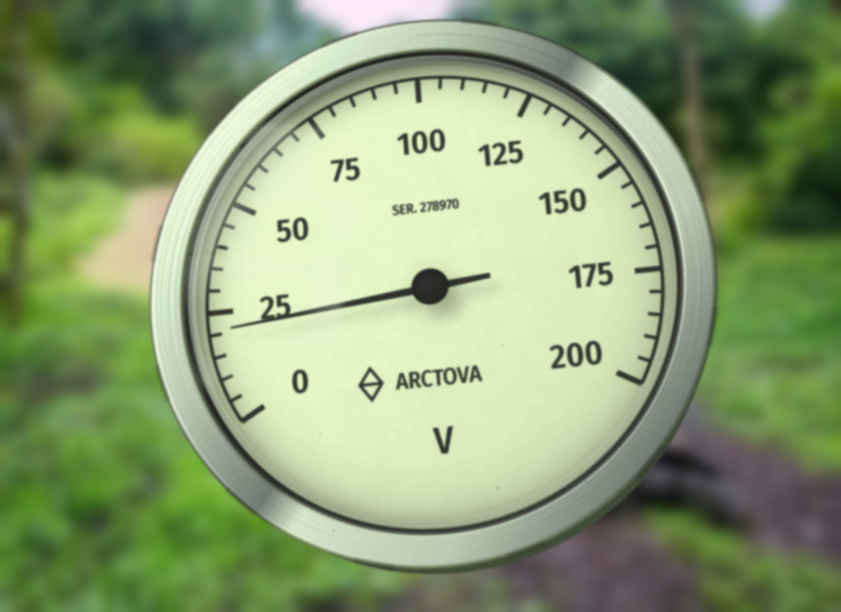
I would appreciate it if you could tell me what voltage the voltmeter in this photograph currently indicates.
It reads 20 V
